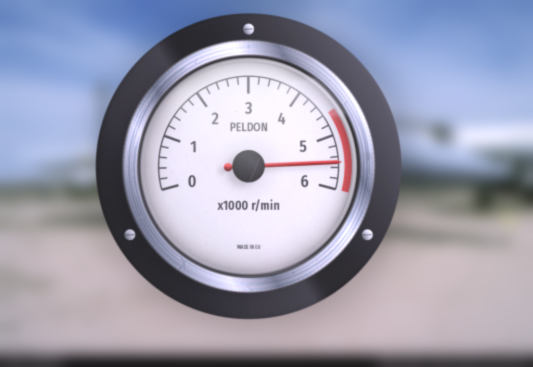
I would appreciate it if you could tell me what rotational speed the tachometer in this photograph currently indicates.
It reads 5500 rpm
